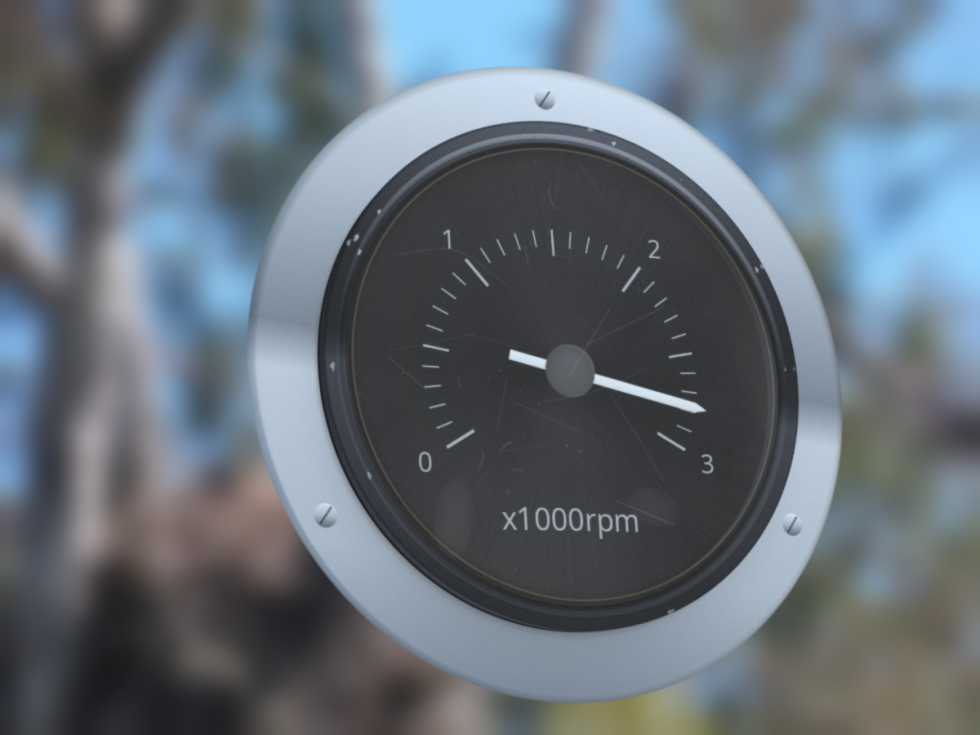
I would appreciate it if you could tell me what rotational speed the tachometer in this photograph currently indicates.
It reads 2800 rpm
